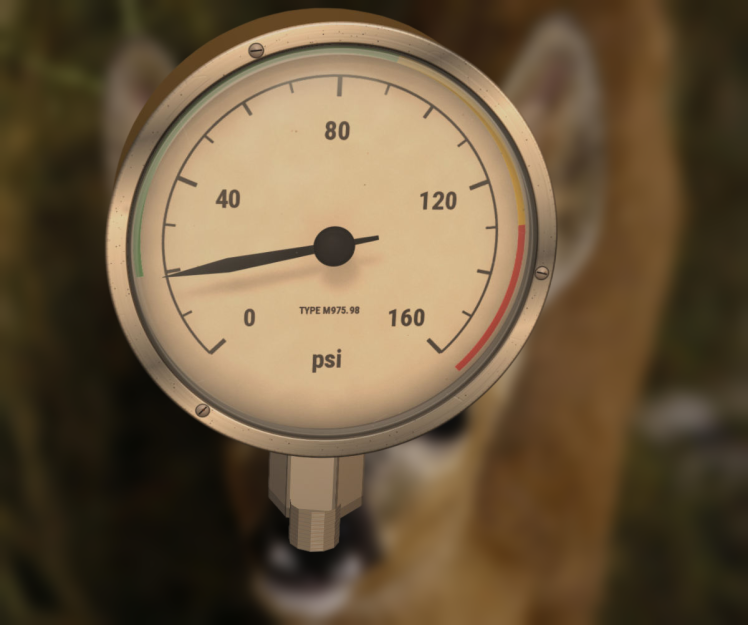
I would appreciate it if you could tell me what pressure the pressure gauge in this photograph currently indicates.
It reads 20 psi
